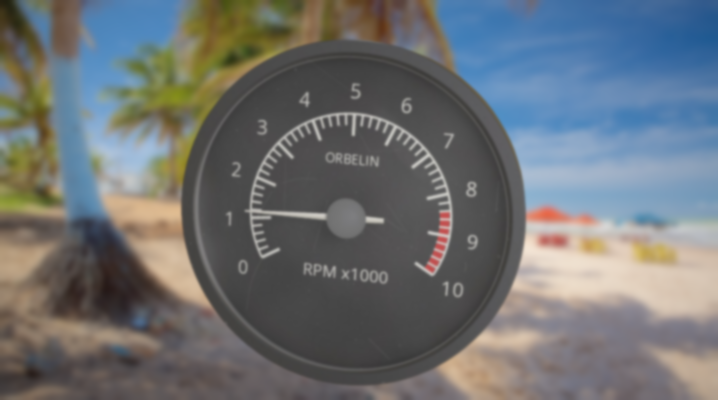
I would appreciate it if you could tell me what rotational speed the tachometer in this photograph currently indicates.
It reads 1200 rpm
